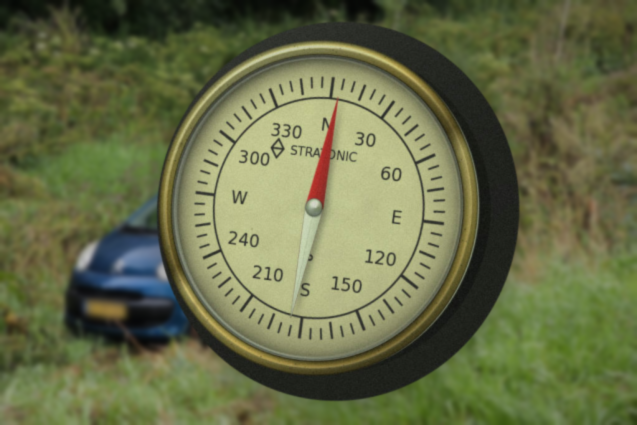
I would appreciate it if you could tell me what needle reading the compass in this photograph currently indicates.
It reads 5 °
